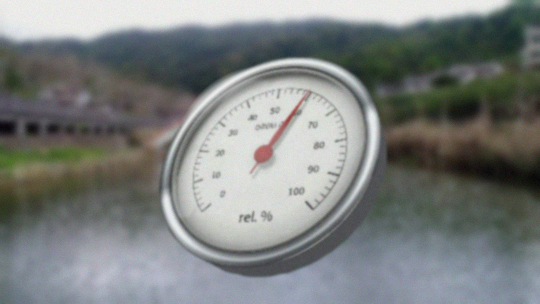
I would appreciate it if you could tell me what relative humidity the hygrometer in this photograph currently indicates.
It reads 60 %
